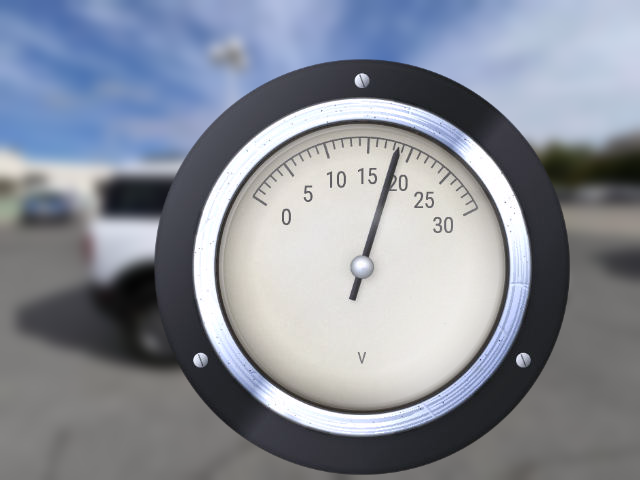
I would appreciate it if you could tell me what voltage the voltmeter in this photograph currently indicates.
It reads 18.5 V
